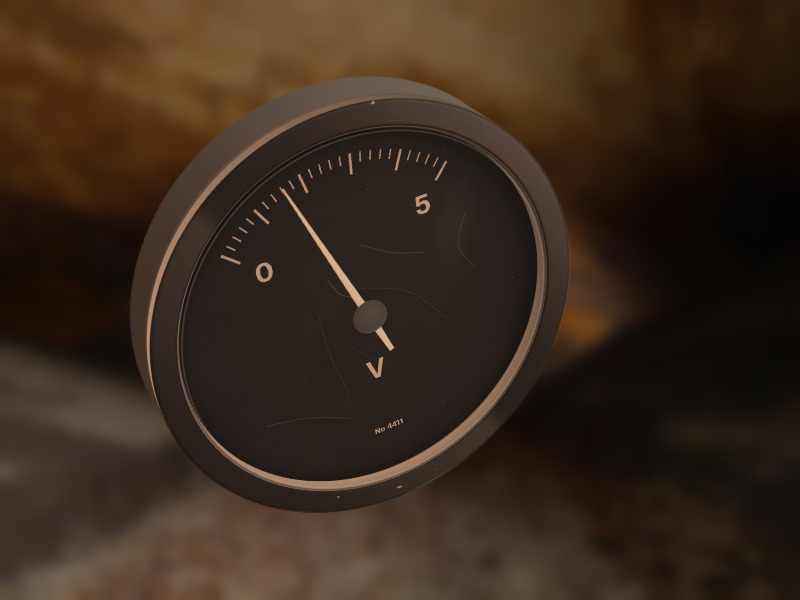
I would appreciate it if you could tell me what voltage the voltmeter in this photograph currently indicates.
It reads 1.6 V
